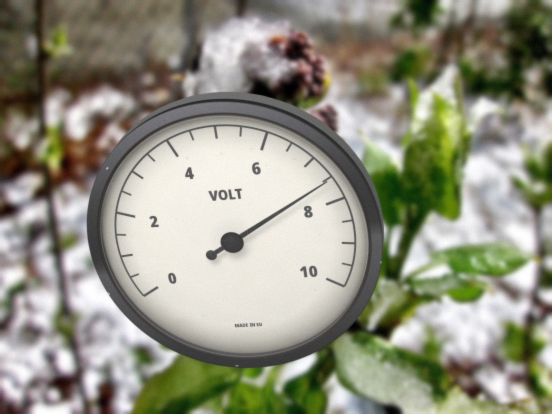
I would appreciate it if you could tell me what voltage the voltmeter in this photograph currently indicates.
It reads 7.5 V
